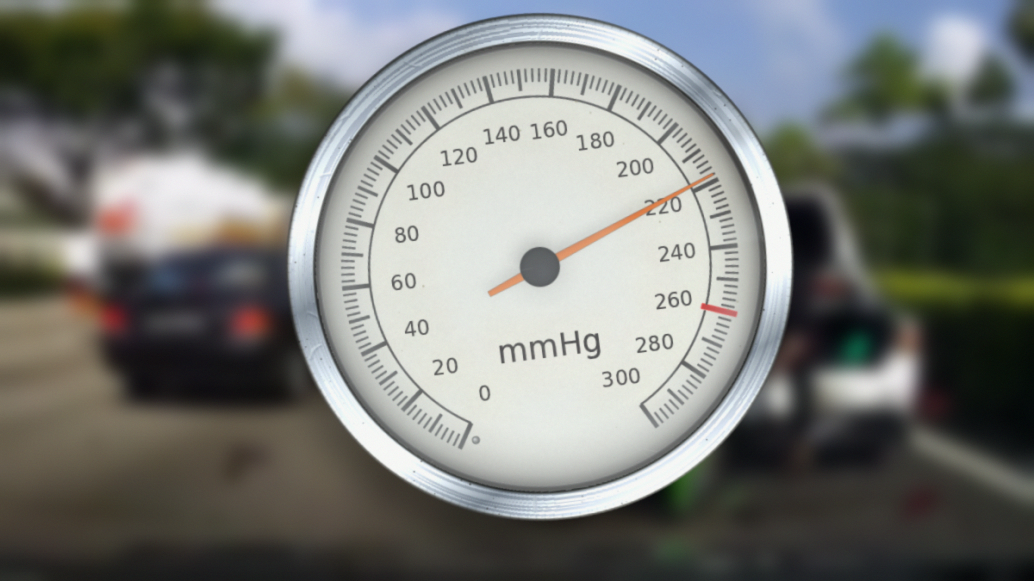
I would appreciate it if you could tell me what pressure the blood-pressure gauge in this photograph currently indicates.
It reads 218 mmHg
